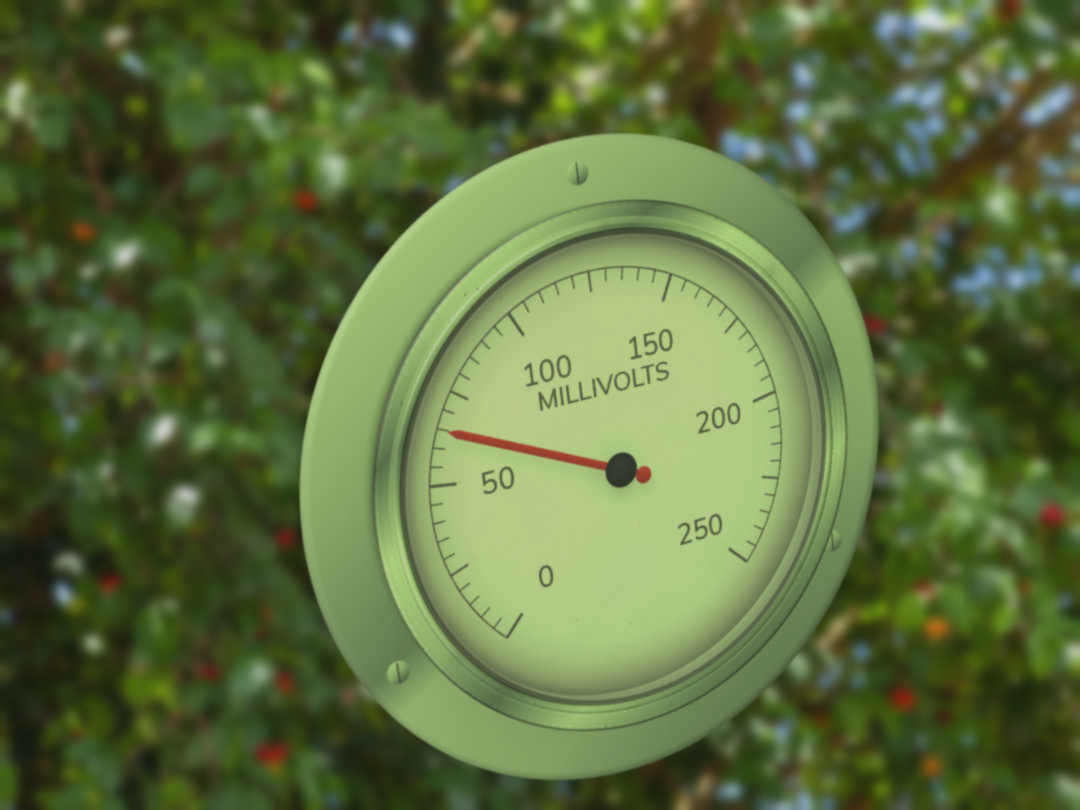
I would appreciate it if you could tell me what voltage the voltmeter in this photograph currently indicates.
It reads 65 mV
